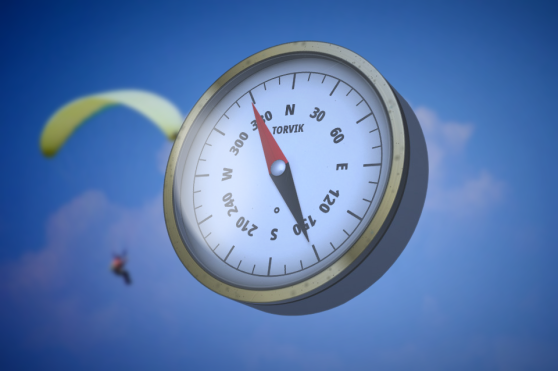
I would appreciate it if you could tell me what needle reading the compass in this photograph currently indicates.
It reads 330 °
